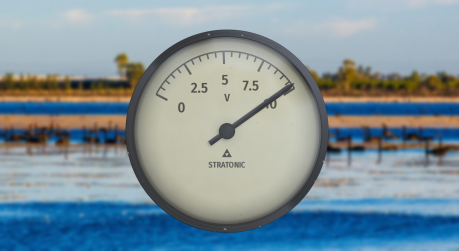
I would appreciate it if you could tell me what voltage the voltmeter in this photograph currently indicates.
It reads 9.75 V
